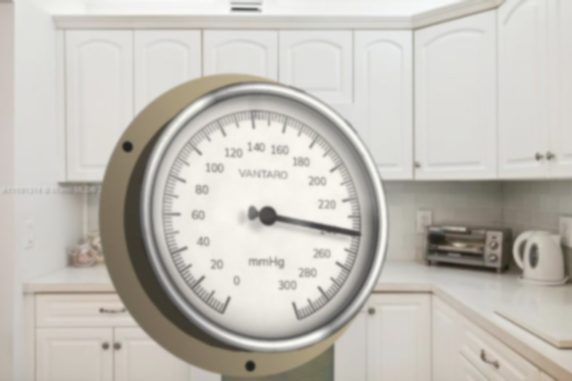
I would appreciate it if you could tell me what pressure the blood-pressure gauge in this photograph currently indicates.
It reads 240 mmHg
